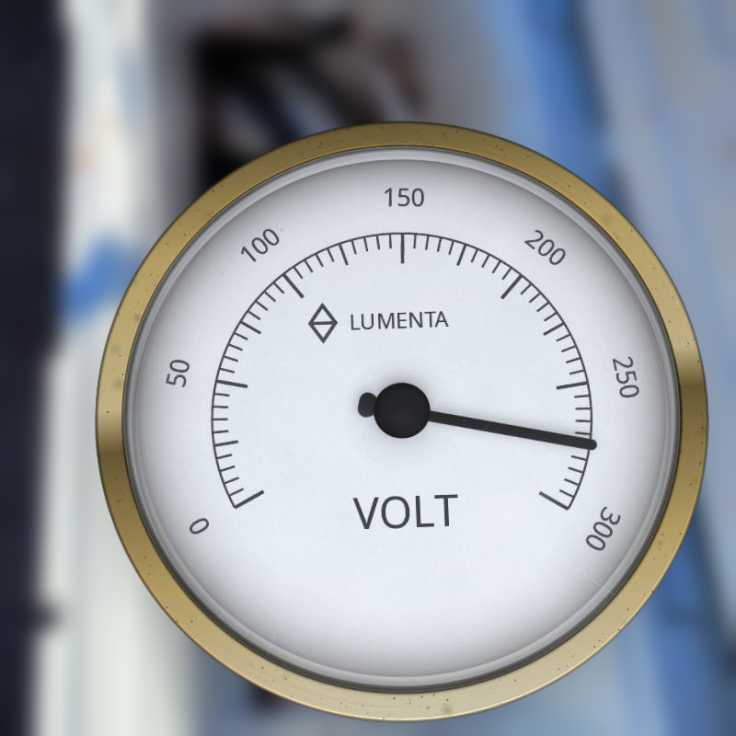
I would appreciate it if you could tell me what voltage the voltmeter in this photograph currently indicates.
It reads 275 V
